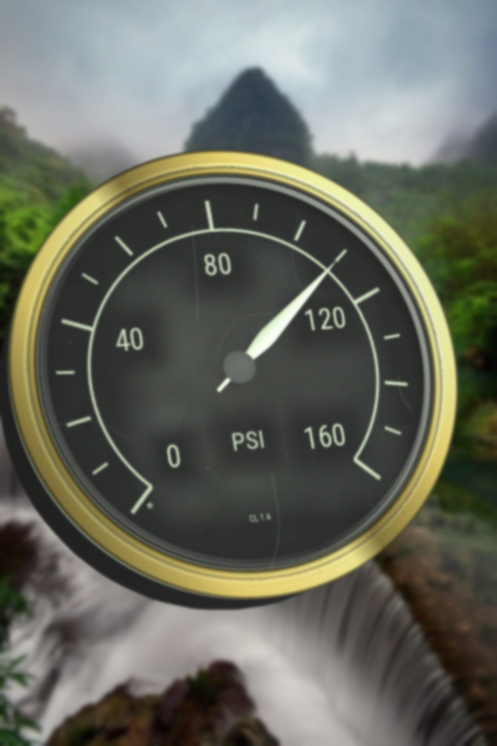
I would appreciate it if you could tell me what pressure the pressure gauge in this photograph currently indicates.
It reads 110 psi
